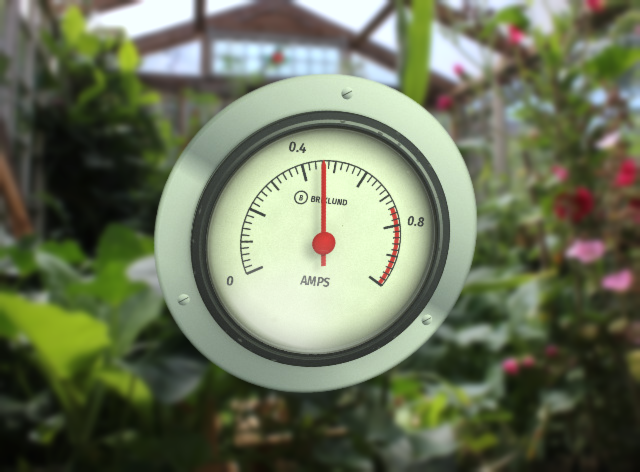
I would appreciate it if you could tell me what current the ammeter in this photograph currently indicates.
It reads 0.46 A
